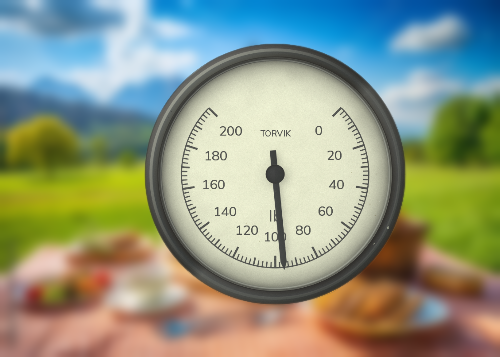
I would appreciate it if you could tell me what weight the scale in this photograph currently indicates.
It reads 96 lb
